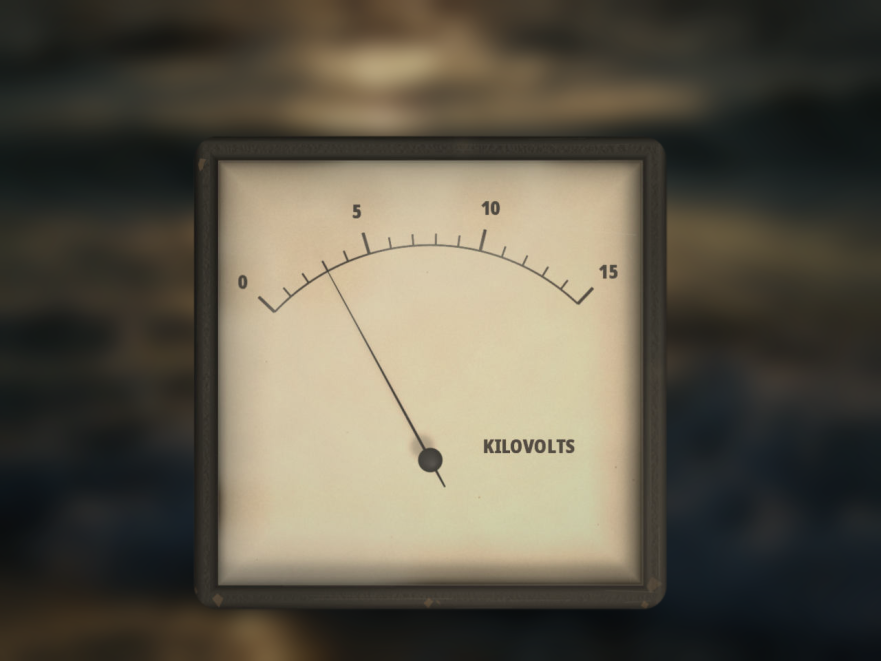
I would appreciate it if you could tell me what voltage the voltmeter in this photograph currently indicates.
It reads 3 kV
